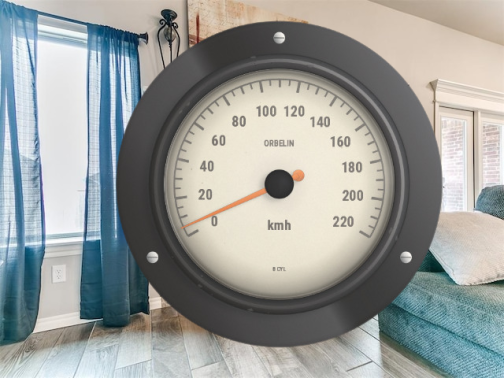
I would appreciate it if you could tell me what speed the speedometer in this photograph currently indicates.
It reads 5 km/h
